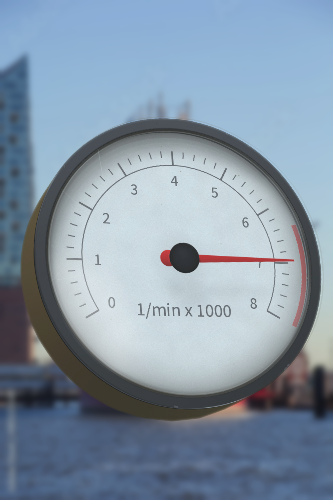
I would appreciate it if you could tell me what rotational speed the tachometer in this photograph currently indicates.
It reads 7000 rpm
